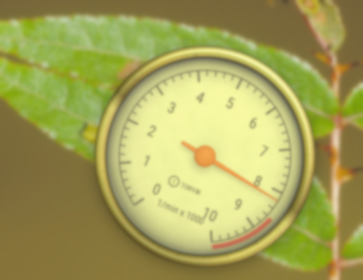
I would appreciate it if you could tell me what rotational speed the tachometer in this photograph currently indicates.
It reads 8200 rpm
